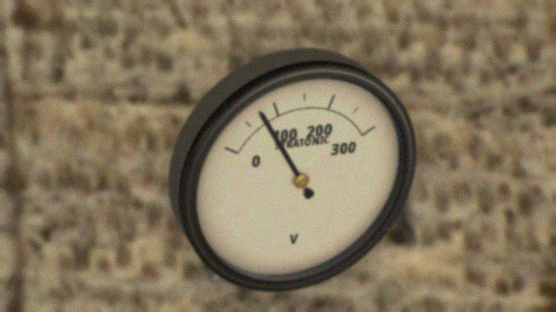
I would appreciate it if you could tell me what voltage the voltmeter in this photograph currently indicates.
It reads 75 V
